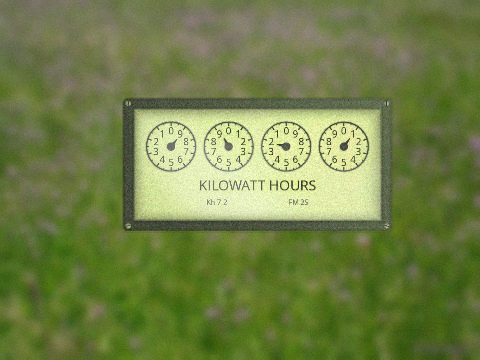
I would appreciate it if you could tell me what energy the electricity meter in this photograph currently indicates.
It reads 8921 kWh
